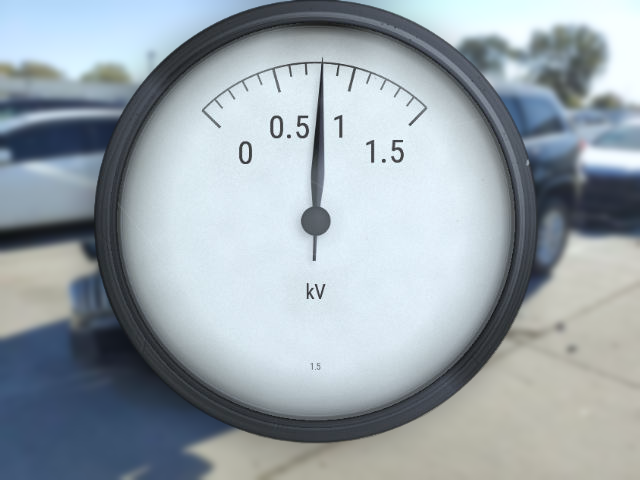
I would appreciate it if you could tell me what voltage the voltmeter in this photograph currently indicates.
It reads 0.8 kV
